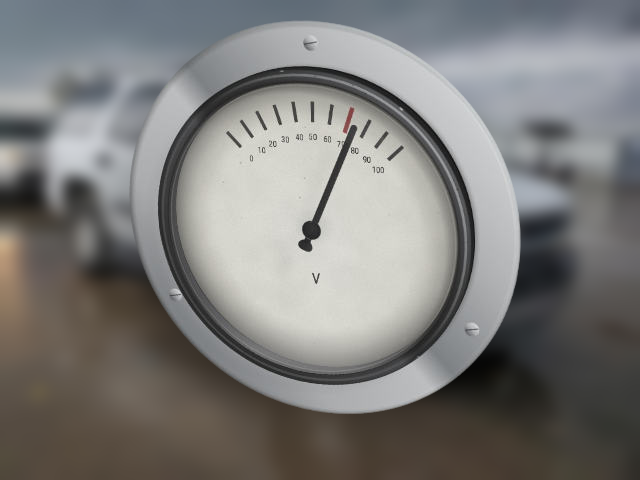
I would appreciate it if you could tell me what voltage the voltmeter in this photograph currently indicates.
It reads 75 V
